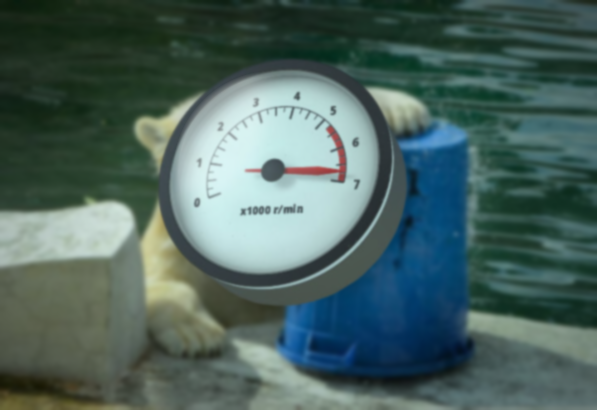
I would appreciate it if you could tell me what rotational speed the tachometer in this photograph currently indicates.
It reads 6750 rpm
